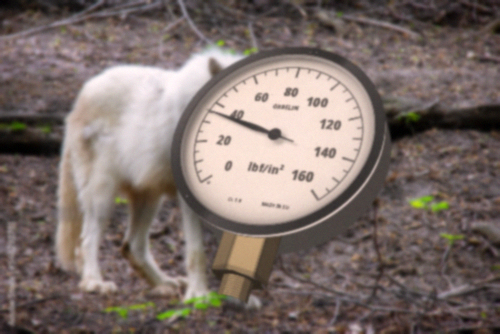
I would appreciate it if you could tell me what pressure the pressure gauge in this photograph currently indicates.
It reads 35 psi
